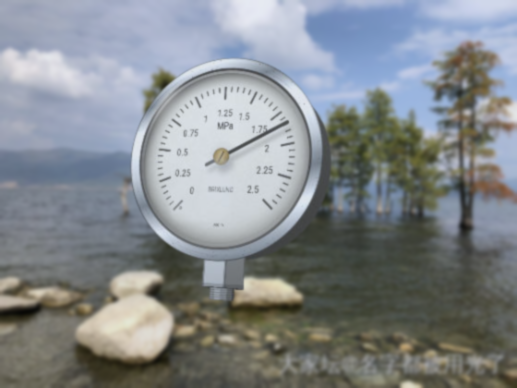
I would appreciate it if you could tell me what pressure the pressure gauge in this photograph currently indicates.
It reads 1.85 MPa
